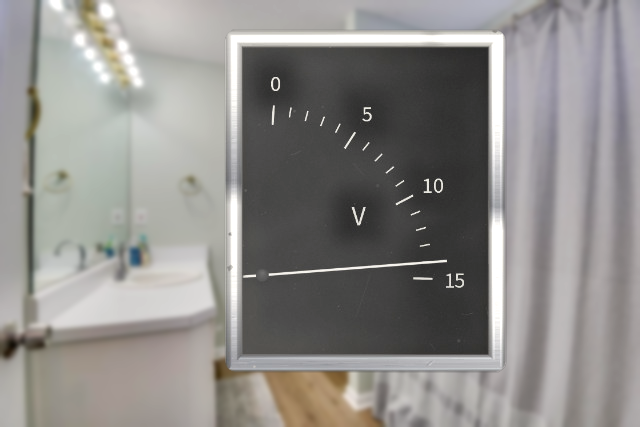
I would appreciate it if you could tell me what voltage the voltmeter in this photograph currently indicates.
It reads 14 V
